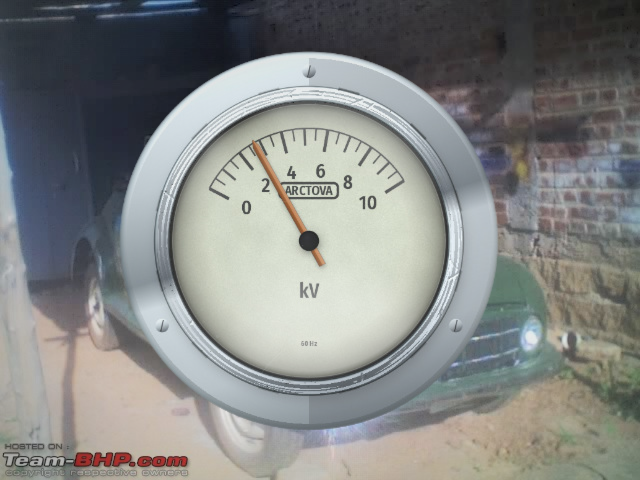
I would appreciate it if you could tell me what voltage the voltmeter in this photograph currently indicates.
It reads 2.75 kV
